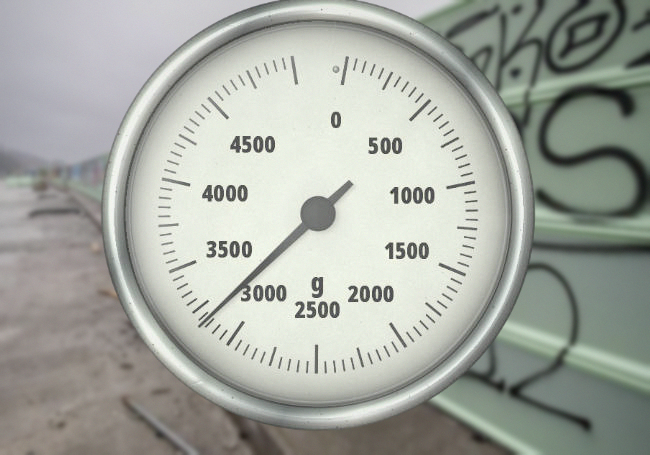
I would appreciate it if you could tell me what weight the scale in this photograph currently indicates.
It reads 3175 g
